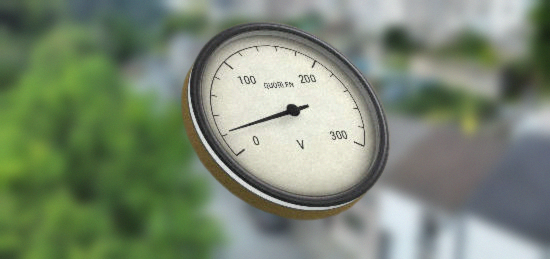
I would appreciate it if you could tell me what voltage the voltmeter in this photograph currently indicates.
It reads 20 V
